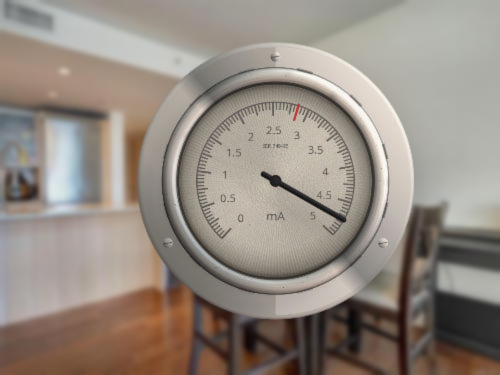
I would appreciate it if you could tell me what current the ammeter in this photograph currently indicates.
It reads 4.75 mA
